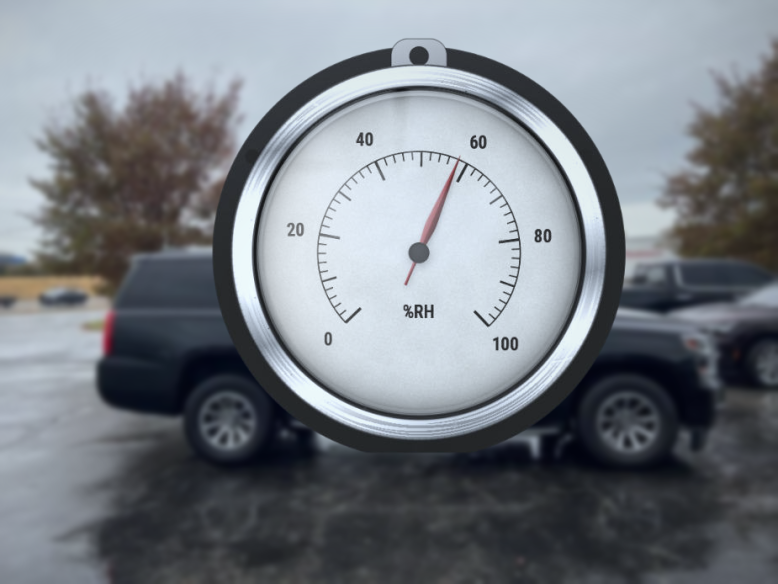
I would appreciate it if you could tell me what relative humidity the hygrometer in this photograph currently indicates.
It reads 58 %
